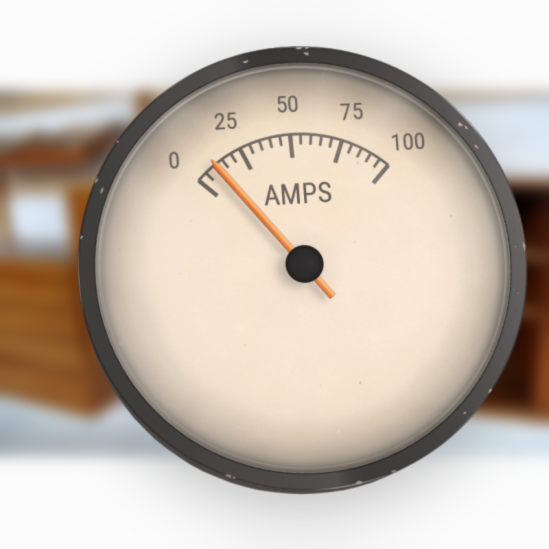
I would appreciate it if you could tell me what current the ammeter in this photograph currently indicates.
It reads 10 A
